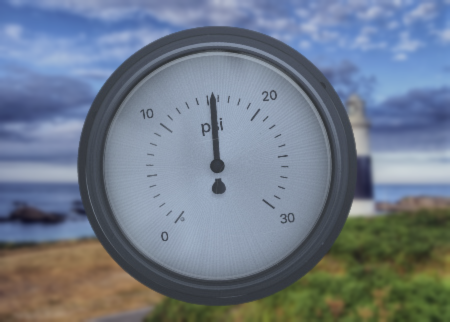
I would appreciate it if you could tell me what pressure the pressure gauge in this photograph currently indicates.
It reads 15.5 psi
